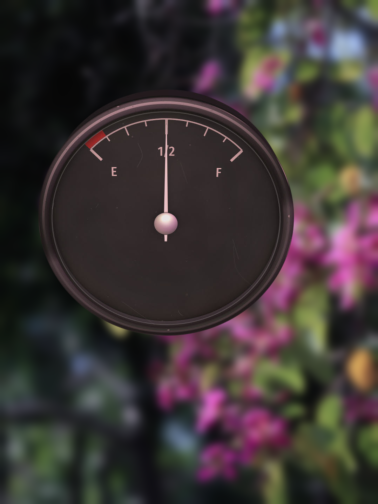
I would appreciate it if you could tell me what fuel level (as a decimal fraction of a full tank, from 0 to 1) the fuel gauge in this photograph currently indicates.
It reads 0.5
